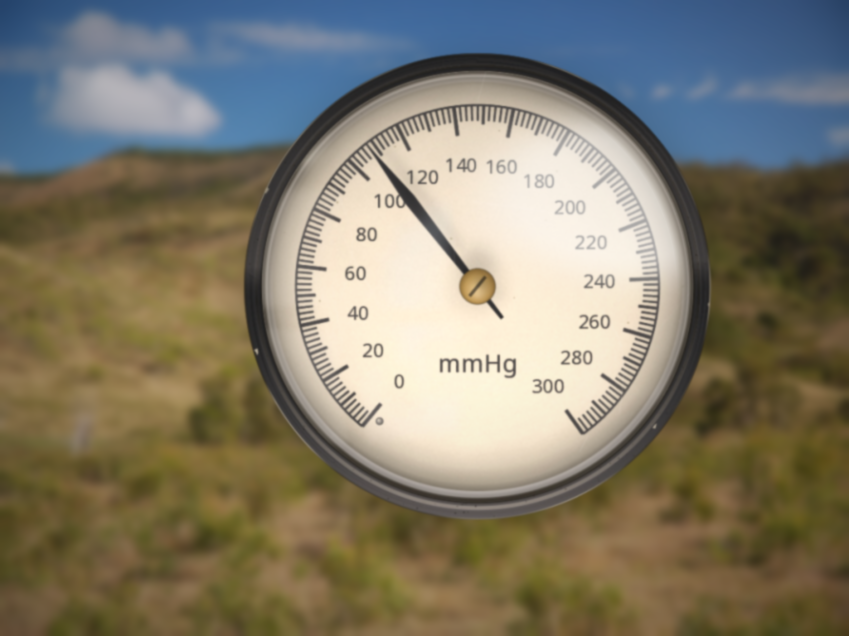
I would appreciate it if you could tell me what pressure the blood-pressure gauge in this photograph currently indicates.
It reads 108 mmHg
